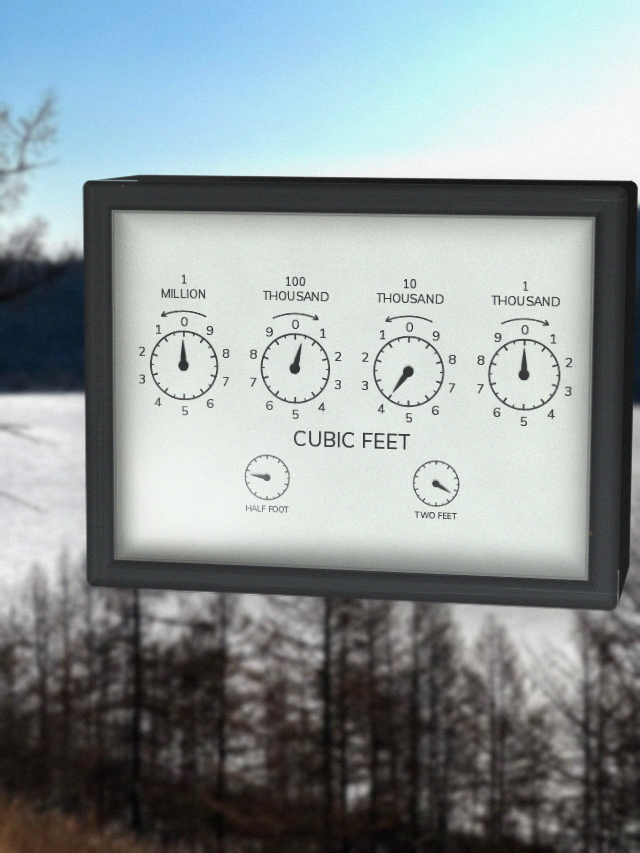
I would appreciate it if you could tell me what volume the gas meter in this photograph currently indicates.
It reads 4000 ft³
